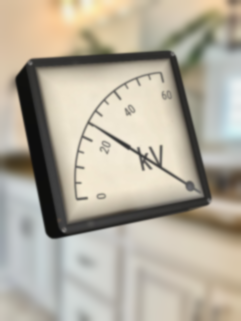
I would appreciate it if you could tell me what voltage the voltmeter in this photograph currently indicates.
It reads 25 kV
